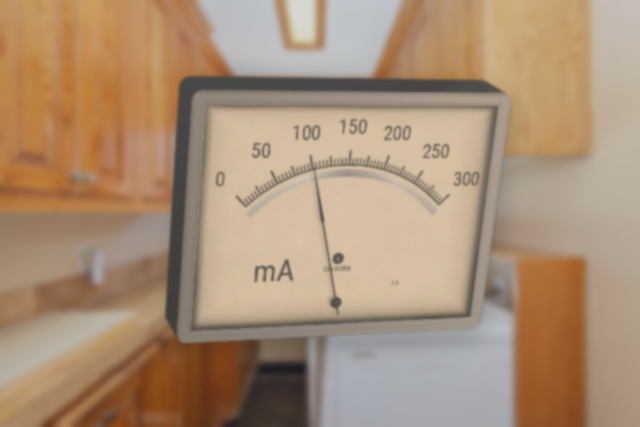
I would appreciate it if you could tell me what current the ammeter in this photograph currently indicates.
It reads 100 mA
